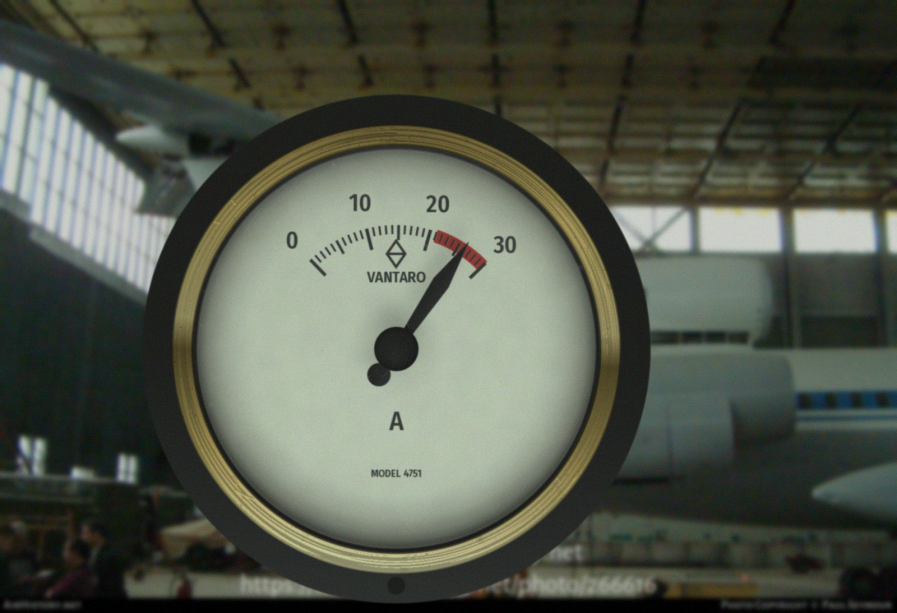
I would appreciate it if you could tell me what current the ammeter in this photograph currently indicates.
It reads 26 A
